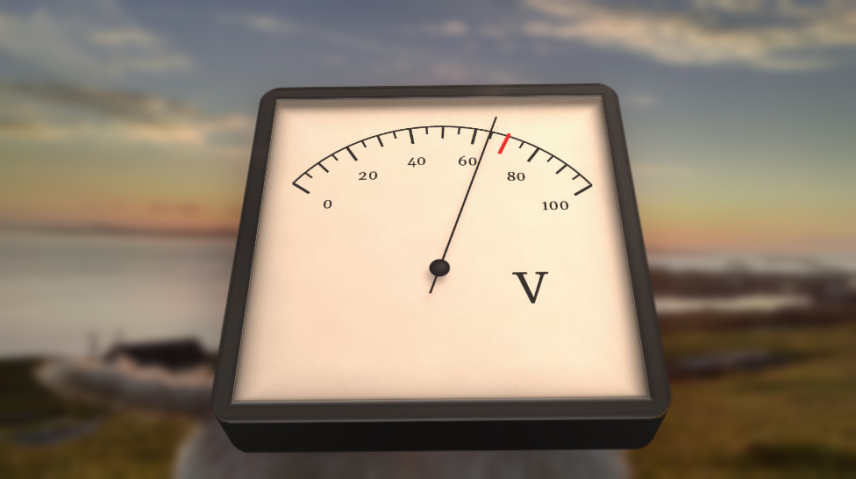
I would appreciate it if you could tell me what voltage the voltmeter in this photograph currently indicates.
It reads 65 V
